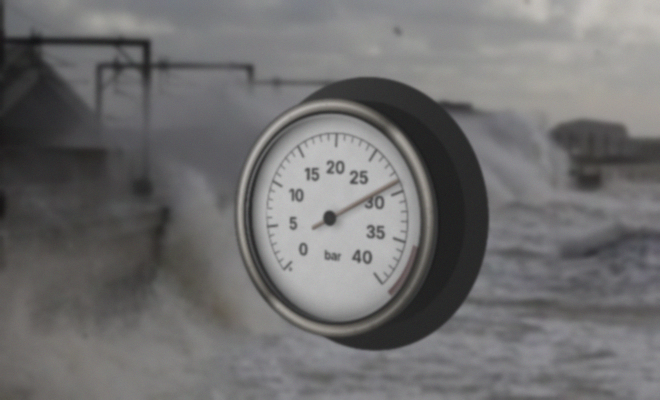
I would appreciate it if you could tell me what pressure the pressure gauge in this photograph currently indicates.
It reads 29 bar
